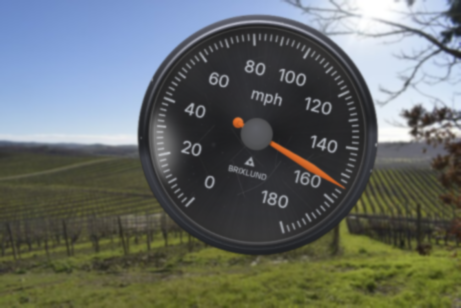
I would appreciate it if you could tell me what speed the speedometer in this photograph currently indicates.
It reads 154 mph
